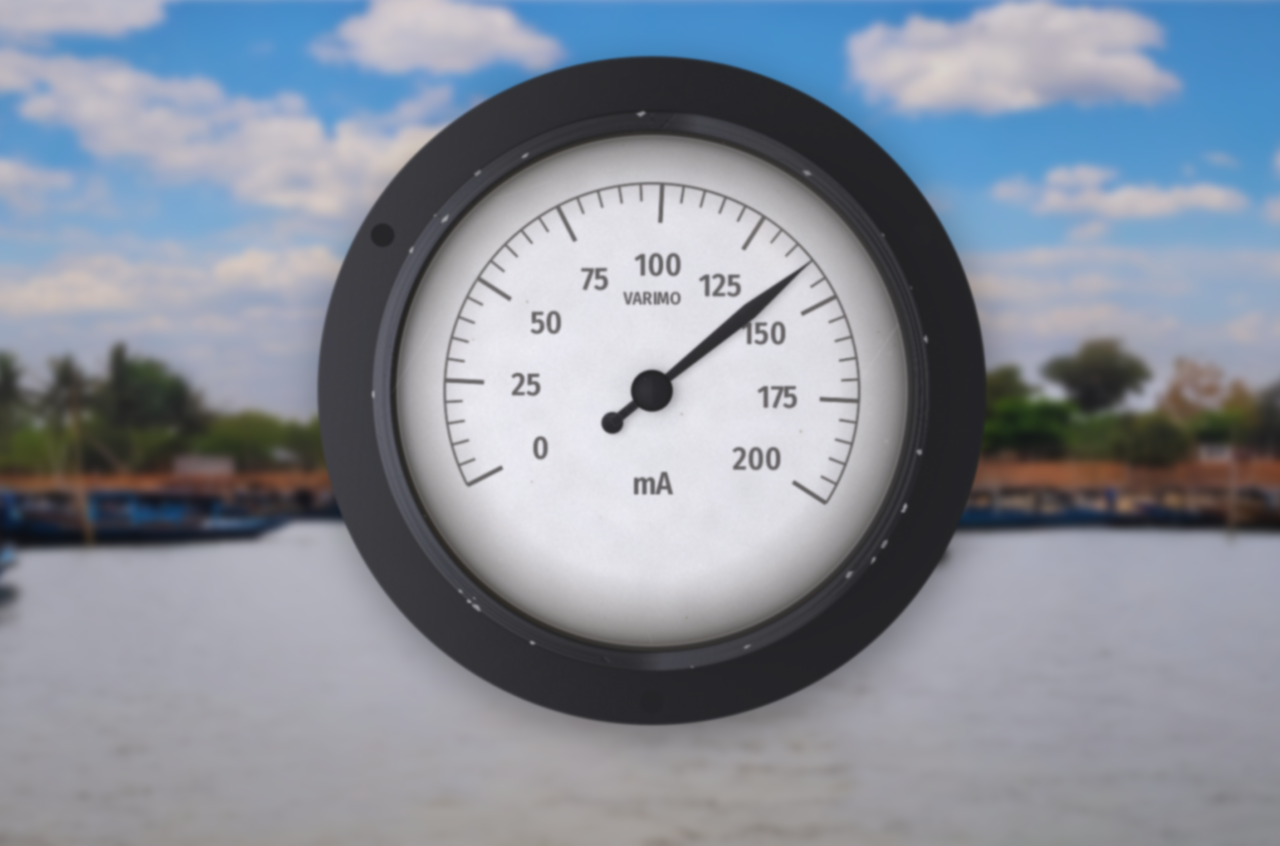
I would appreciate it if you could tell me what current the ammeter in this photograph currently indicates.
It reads 140 mA
